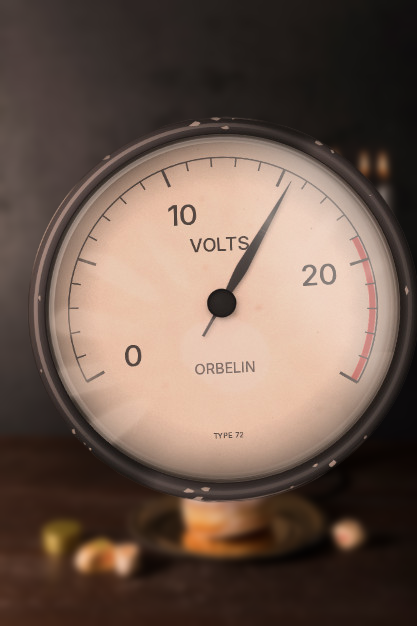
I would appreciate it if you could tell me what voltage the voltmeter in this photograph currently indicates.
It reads 15.5 V
